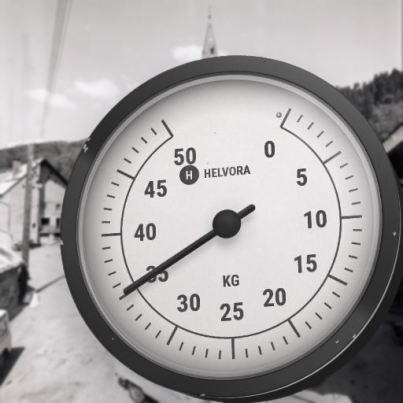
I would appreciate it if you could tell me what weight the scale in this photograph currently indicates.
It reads 35 kg
